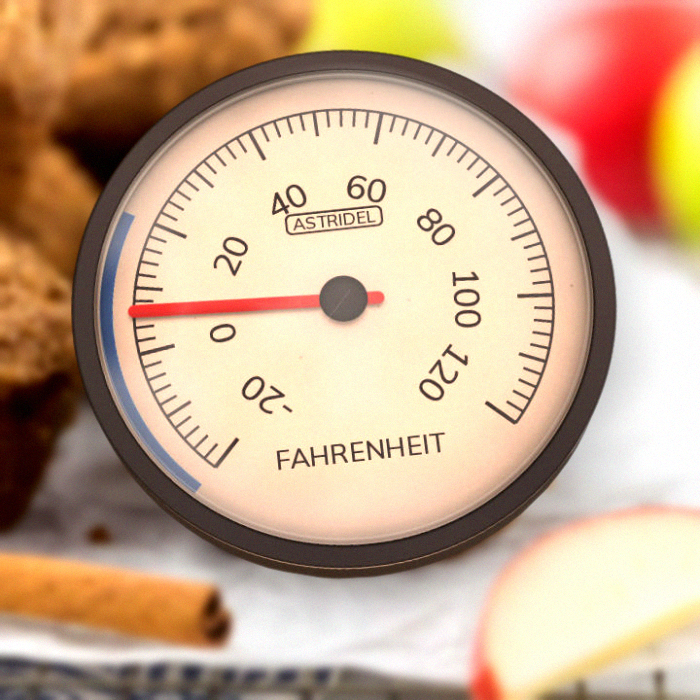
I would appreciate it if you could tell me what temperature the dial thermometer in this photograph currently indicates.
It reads 6 °F
